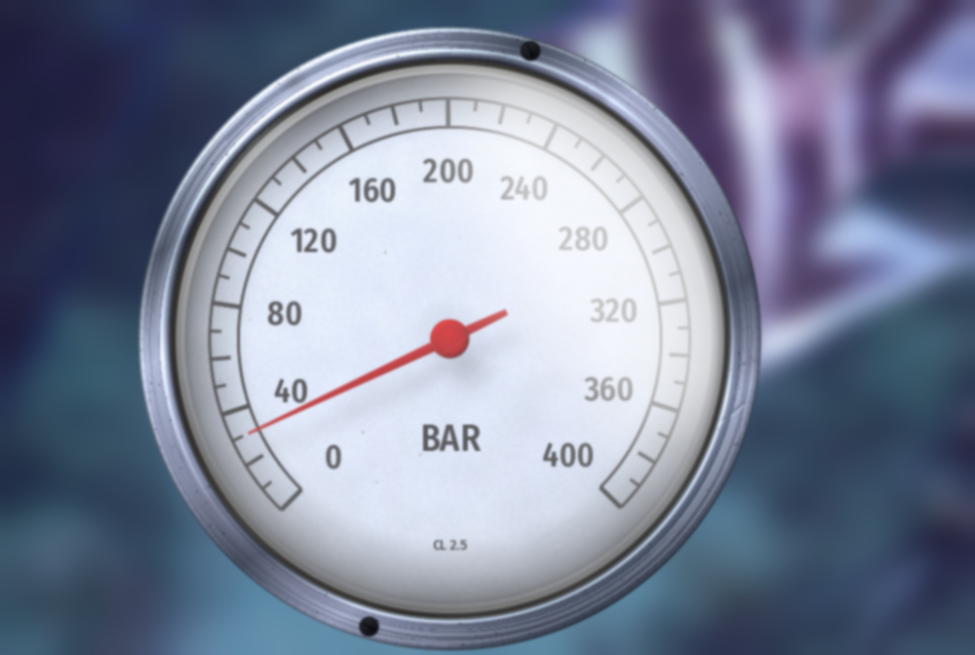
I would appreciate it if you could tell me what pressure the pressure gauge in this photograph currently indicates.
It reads 30 bar
